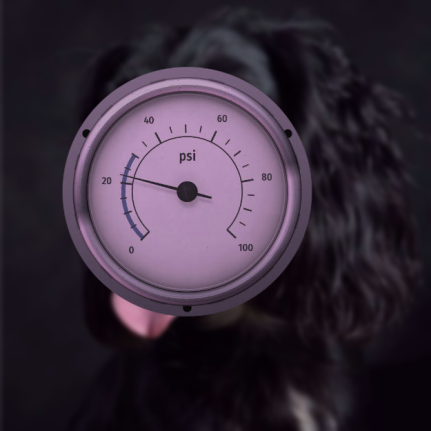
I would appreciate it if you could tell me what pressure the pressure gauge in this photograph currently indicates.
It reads 22.5 psi
